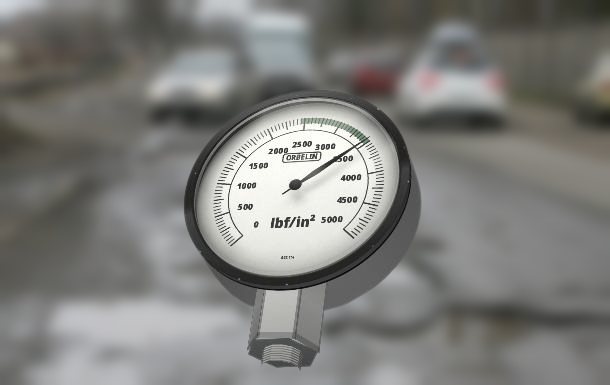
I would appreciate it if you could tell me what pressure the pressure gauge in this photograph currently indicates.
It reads 3500 psi
